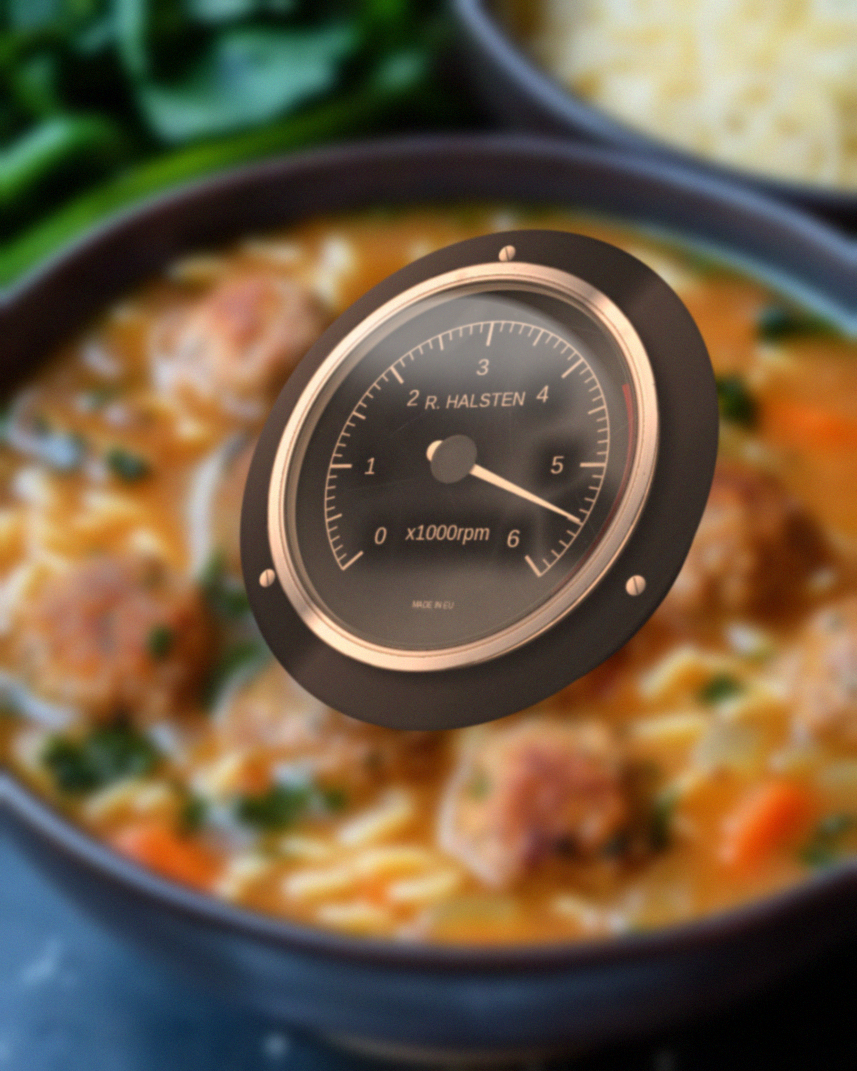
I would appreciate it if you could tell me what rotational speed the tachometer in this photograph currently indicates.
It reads 5500 rpm
